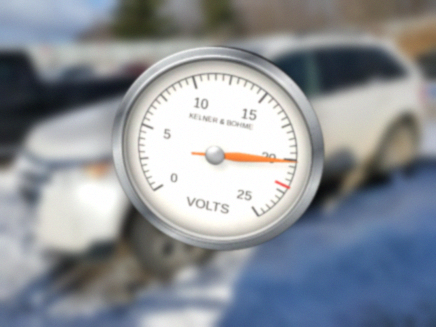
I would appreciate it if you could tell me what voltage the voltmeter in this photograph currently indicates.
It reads 20 V
